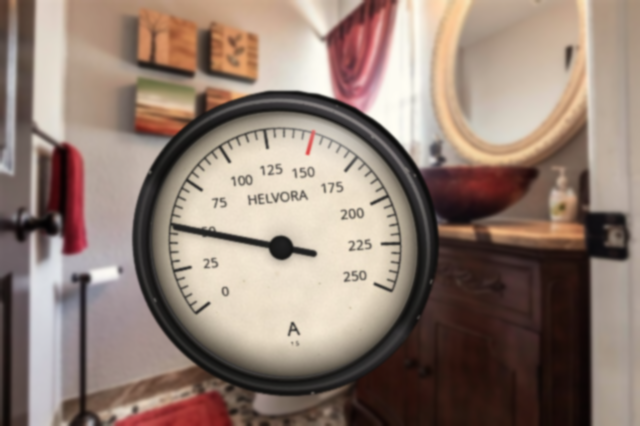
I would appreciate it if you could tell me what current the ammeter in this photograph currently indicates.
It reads 50 A
